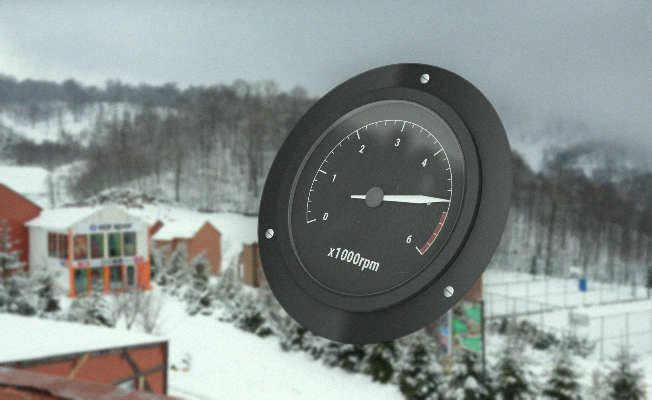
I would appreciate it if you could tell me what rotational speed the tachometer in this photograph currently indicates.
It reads 5000 rpm
